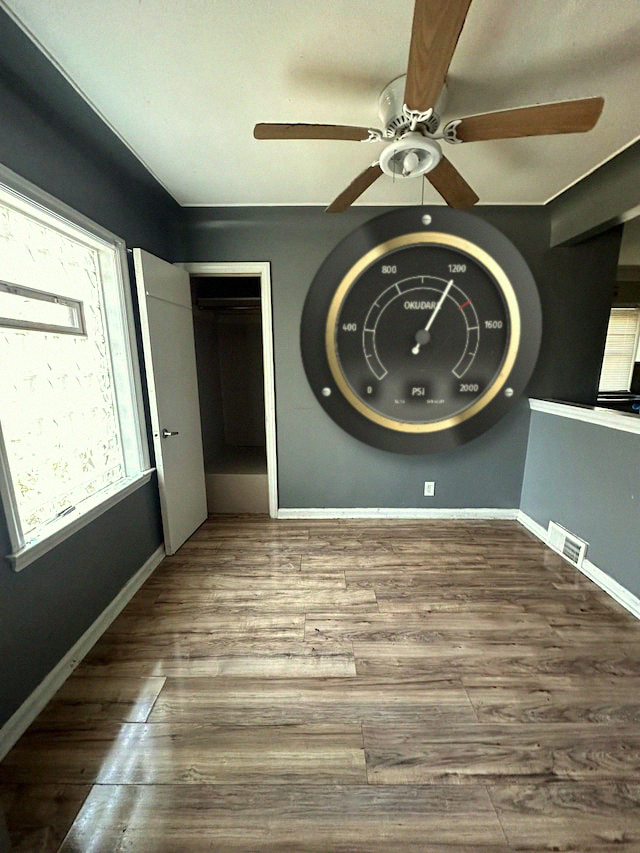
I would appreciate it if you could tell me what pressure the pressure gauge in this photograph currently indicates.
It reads 1200 psi
